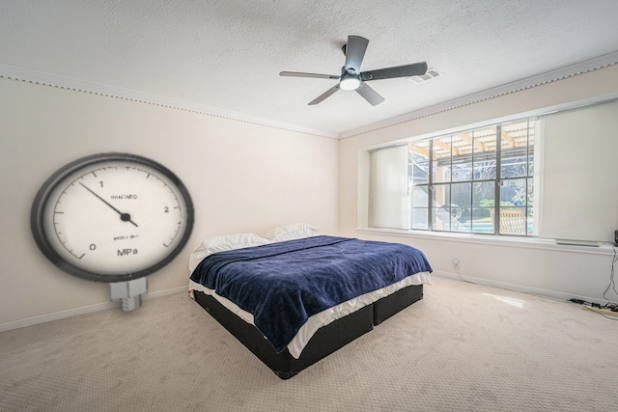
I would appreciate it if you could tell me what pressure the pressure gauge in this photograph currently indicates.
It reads 0.85 MPa
